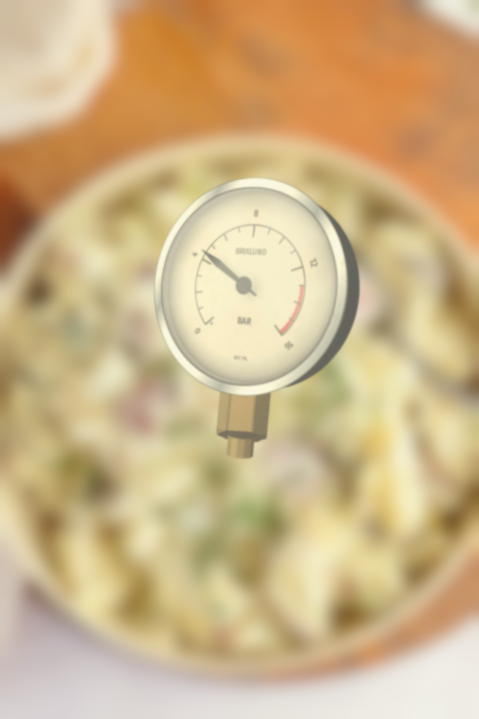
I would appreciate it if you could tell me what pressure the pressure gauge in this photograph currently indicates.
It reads 4.5 bar
